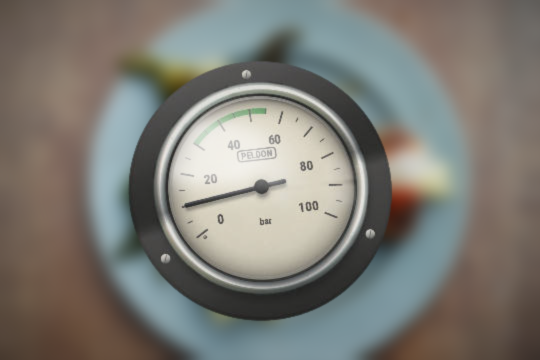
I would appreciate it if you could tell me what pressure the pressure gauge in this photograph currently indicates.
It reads 10 bar
